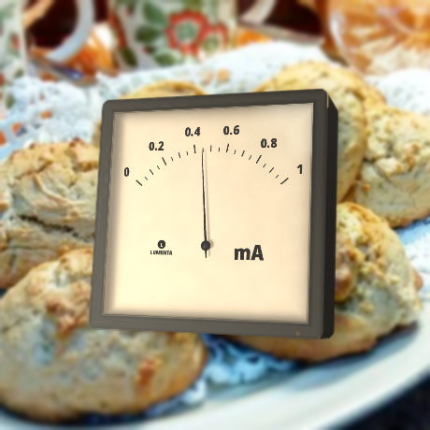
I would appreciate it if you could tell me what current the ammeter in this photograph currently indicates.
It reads 0.45 mA
